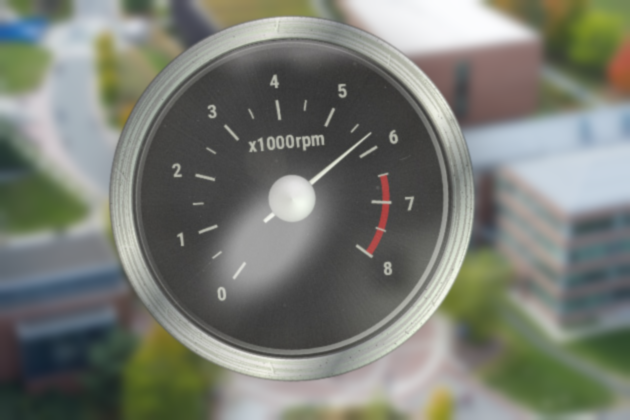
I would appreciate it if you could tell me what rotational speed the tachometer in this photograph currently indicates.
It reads 5750 rpm
